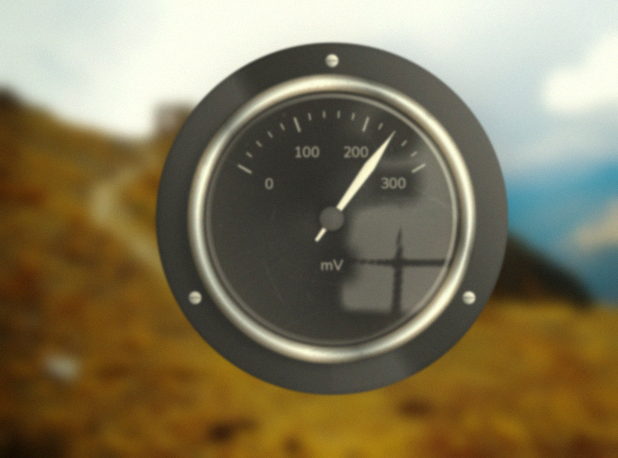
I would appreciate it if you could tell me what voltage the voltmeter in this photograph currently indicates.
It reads 240 mV
